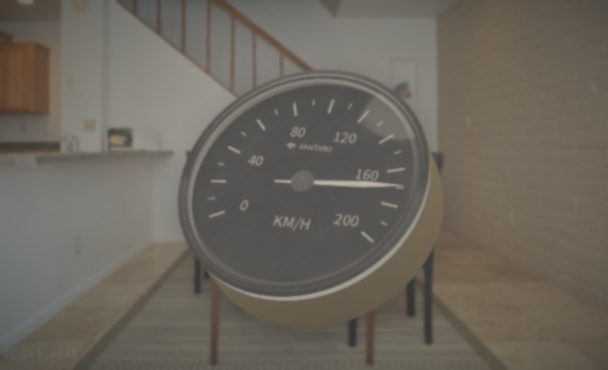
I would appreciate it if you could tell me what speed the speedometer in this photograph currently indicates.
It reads 170 km/h
